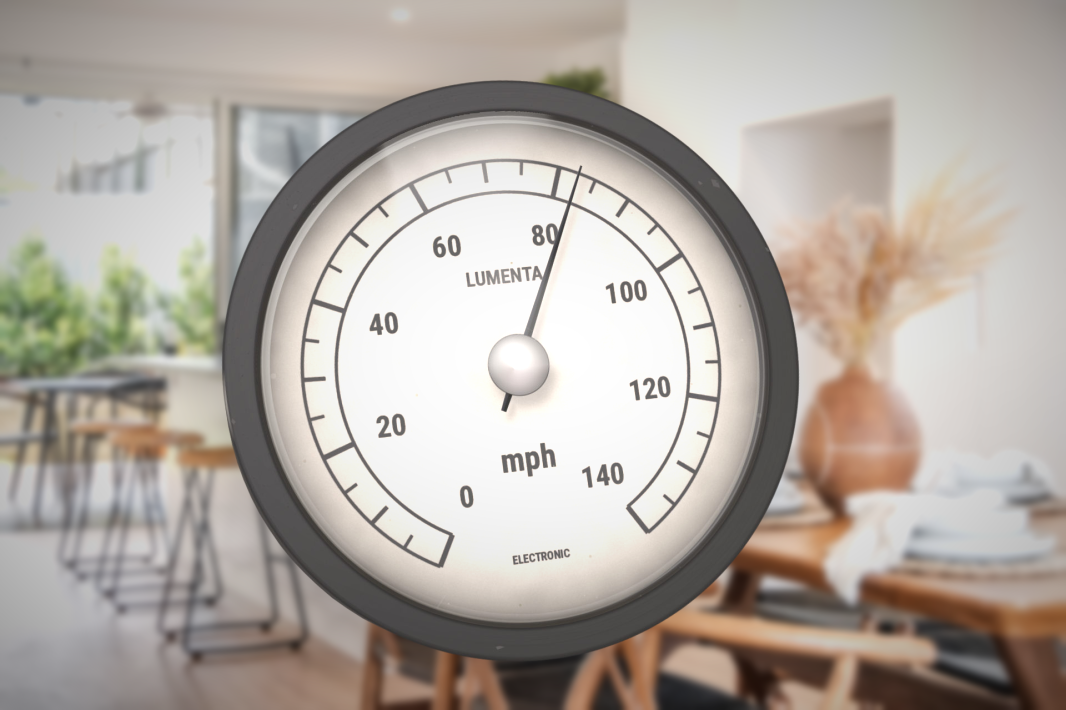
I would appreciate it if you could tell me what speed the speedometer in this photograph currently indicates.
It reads 82.5 mph
